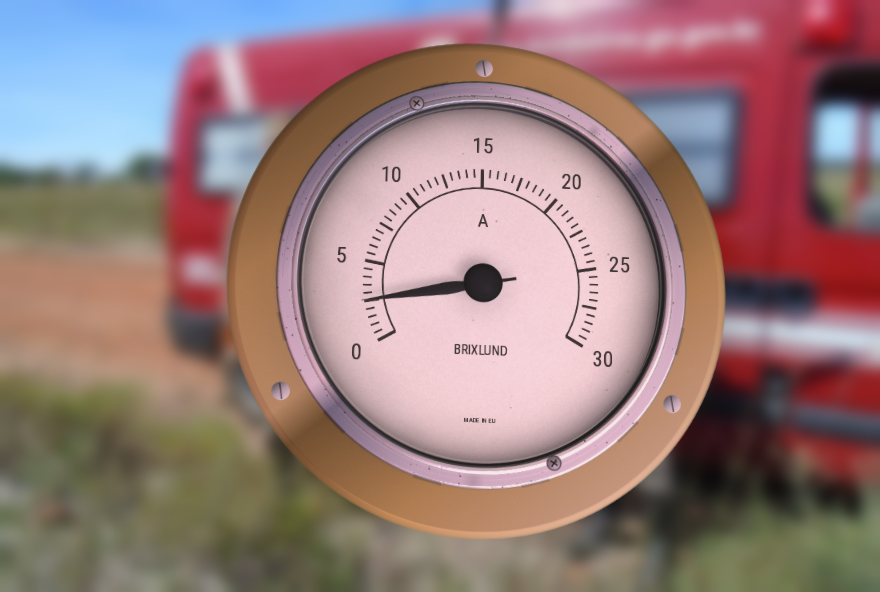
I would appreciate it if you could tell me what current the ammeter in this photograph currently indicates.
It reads 2.5 A
